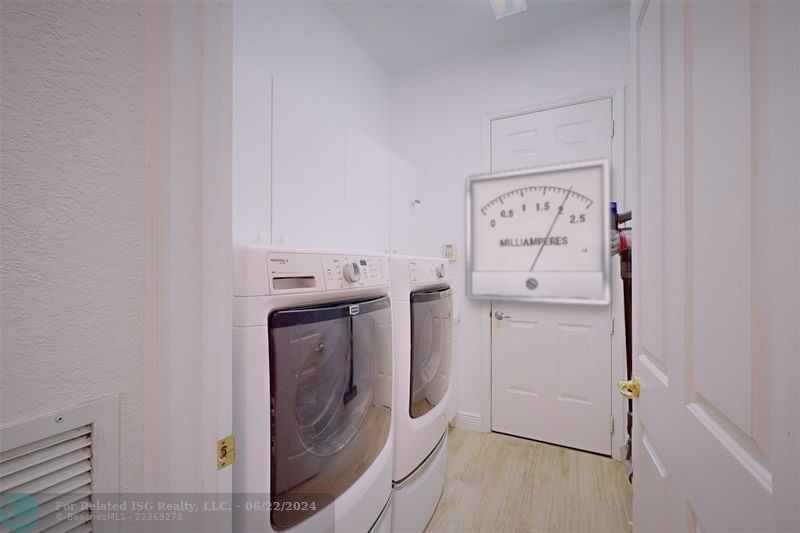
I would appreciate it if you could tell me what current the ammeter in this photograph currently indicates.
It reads 2 mA
